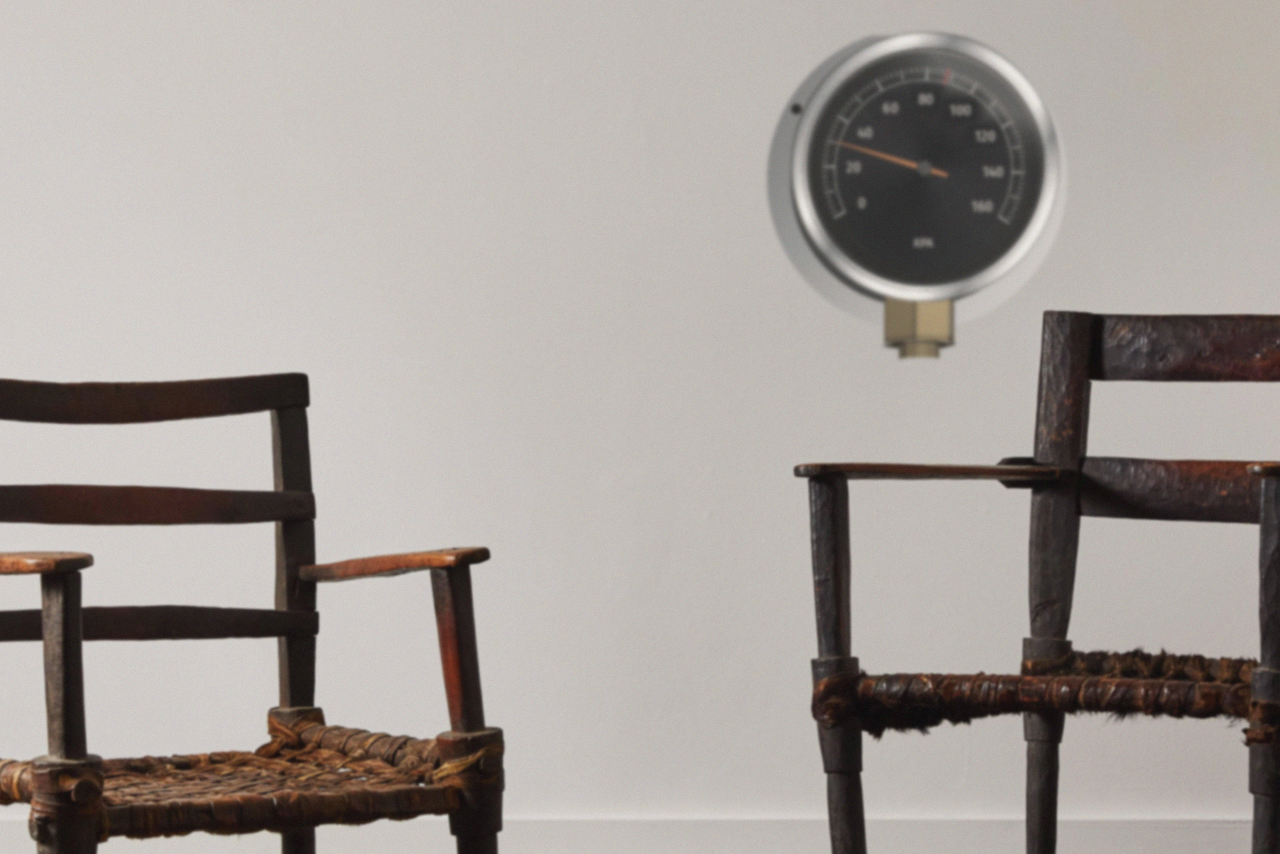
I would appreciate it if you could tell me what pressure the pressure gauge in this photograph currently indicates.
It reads 30 kPa
